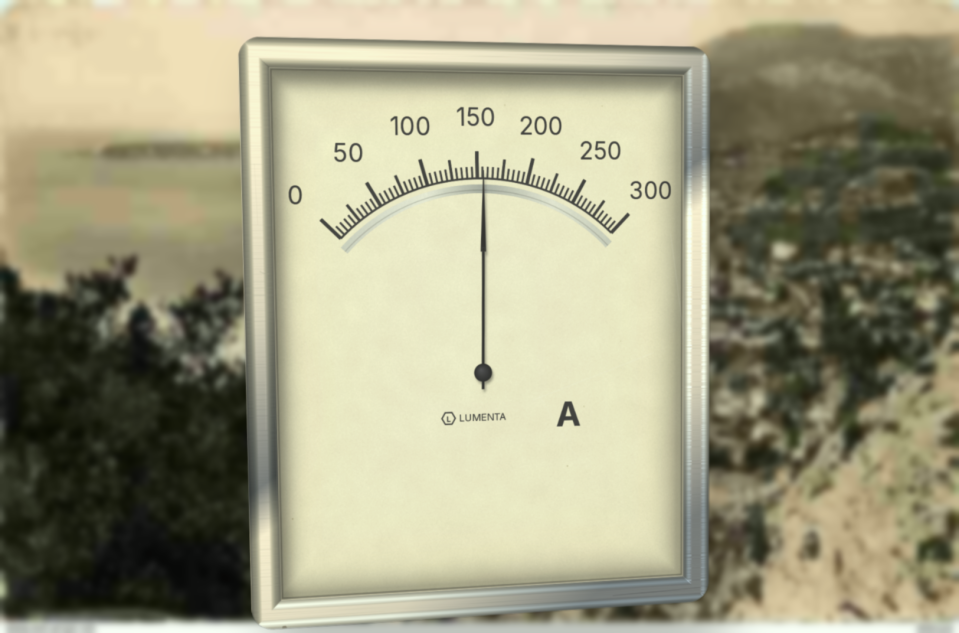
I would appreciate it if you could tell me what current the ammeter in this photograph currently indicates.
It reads 155 A
